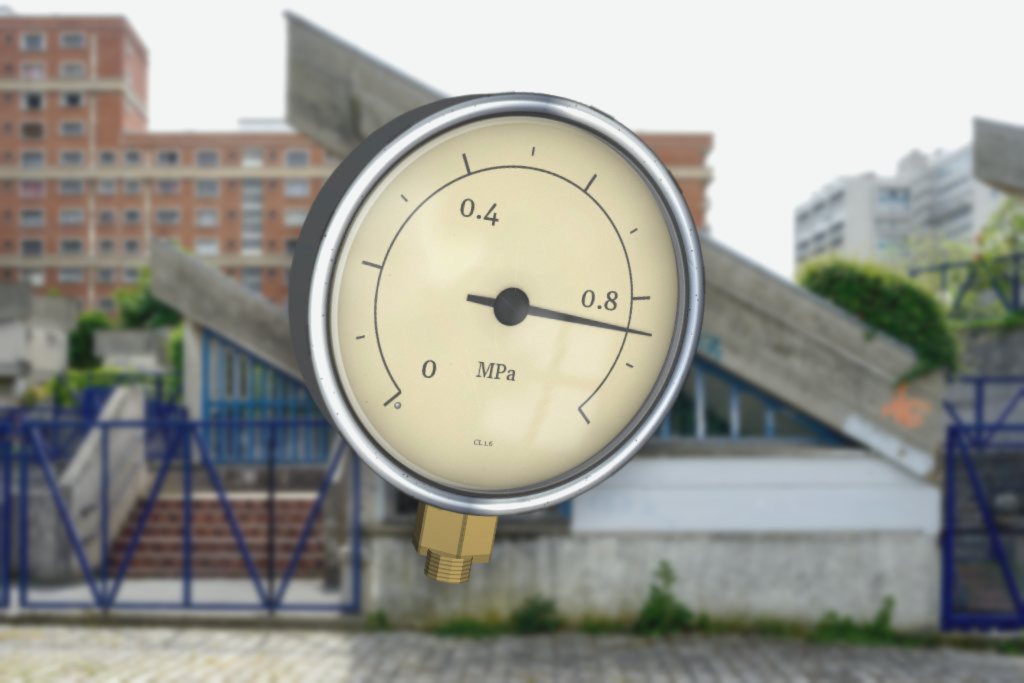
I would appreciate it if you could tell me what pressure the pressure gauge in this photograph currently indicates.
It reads 0.85 MPa
